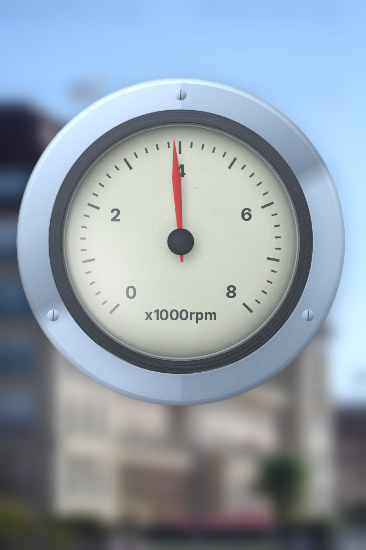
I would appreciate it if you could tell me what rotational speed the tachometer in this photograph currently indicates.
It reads 3900 rpm
